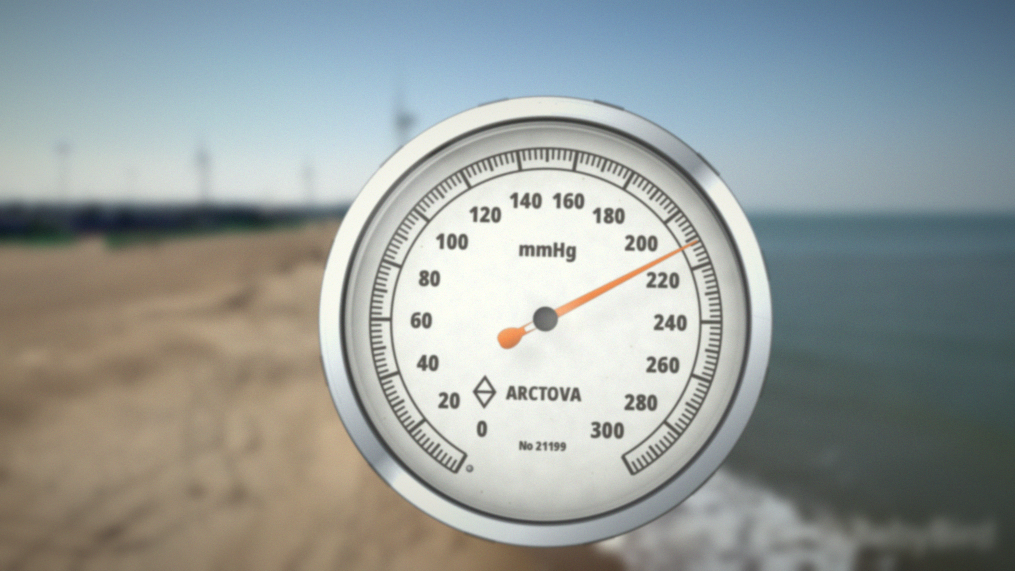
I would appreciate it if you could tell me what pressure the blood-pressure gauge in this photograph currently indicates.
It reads 212 mmHg
